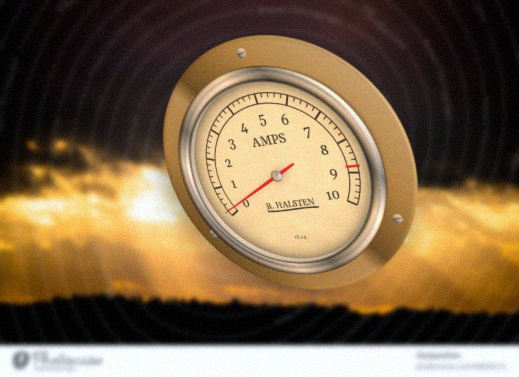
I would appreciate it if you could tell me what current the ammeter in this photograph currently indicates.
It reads 0.2 A
